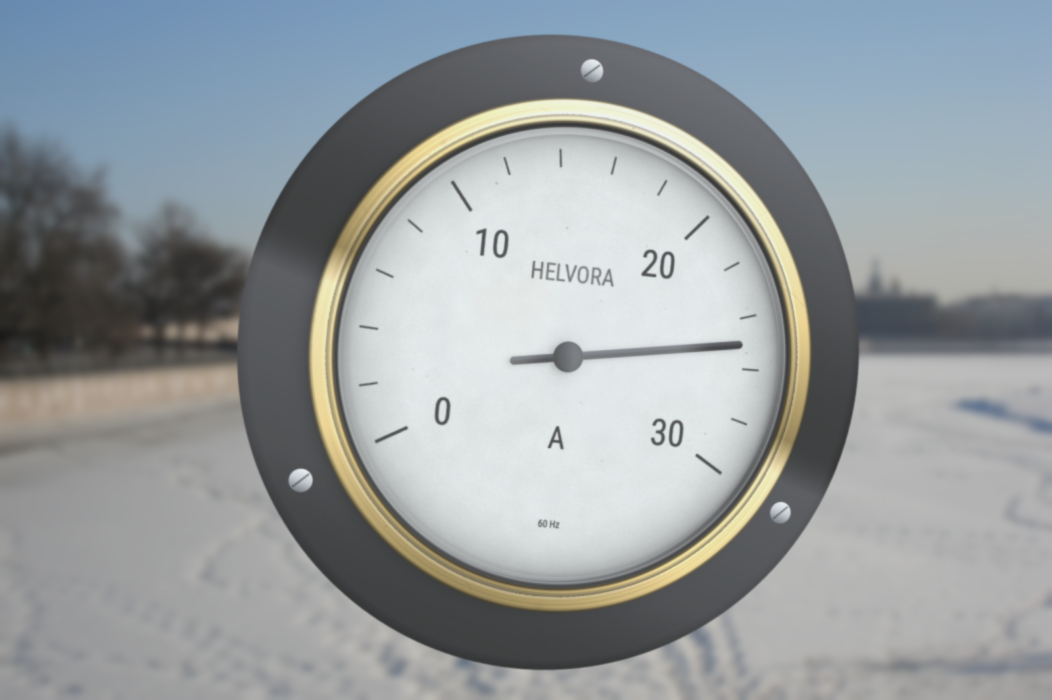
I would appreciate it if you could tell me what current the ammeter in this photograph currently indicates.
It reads 25 A
